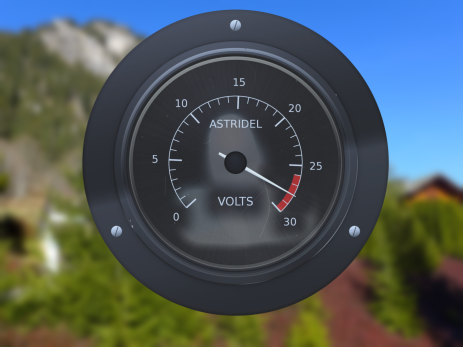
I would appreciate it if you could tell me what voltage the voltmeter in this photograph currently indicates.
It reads 28 V
